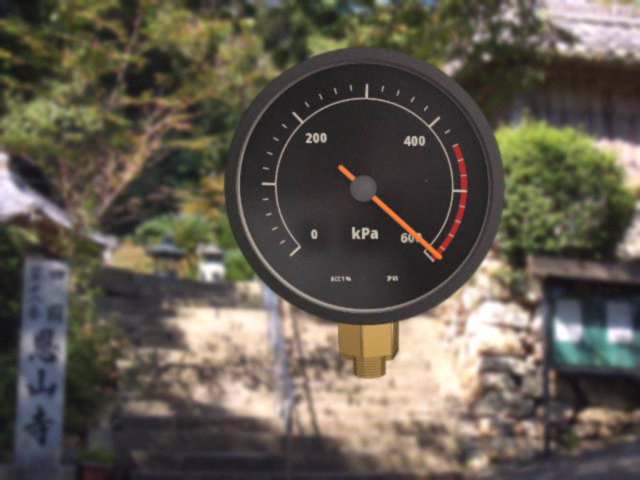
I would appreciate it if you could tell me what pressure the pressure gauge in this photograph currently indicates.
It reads 590 kPa
